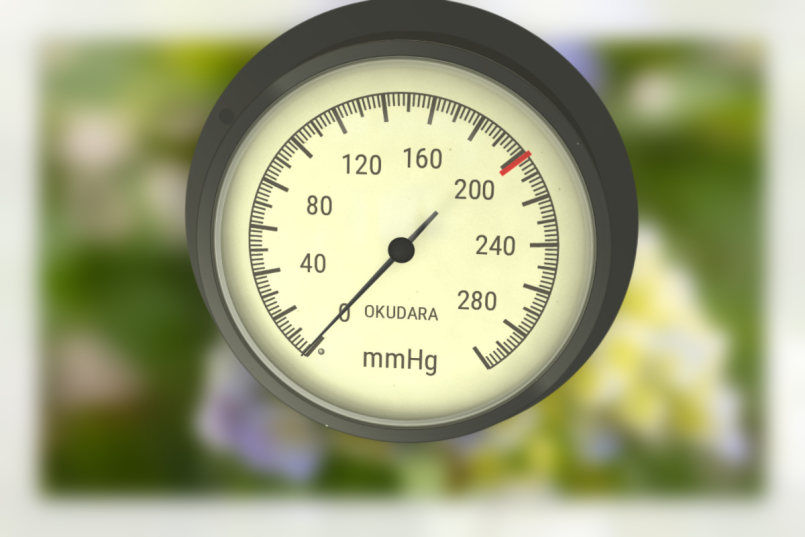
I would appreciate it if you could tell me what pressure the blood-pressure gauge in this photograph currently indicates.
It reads 2 mmHg
